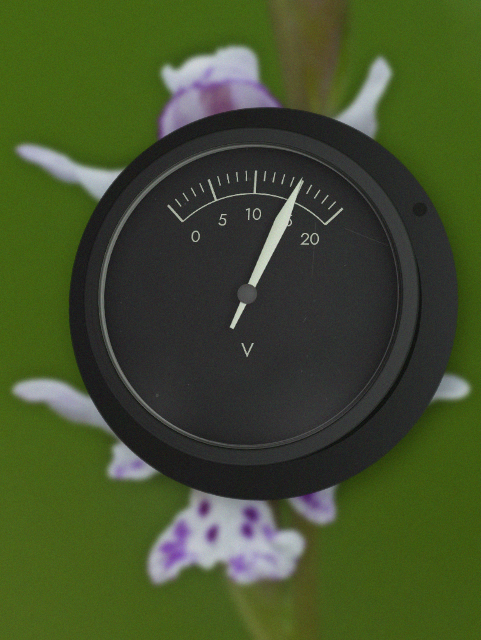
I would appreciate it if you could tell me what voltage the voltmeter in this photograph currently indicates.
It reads 15 V
